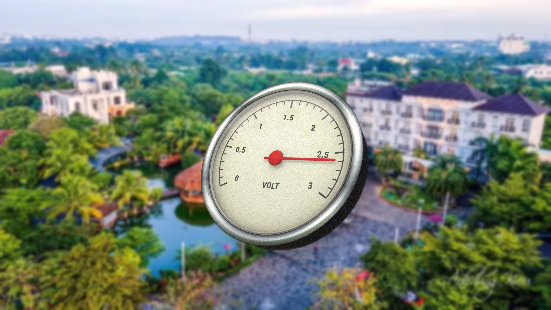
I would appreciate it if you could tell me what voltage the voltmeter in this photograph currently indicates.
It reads 2.6 V
